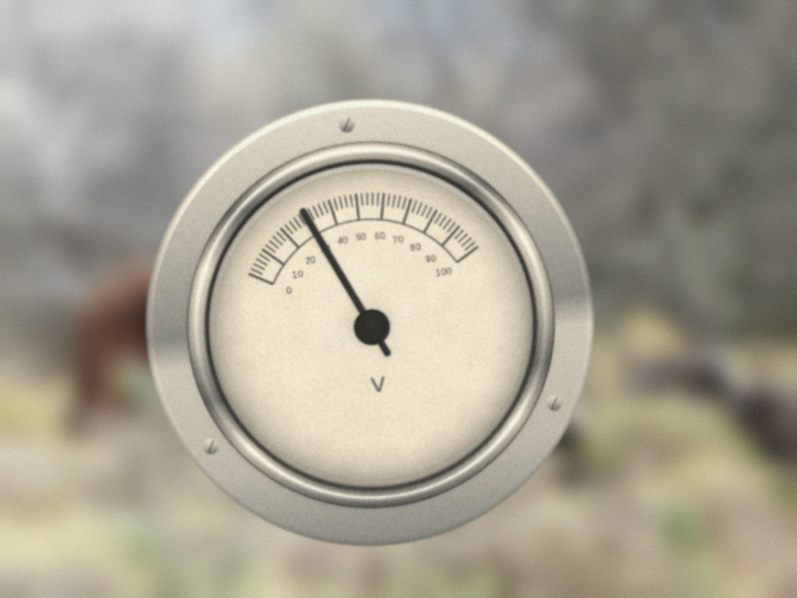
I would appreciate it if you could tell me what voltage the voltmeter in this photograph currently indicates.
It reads 30 V
